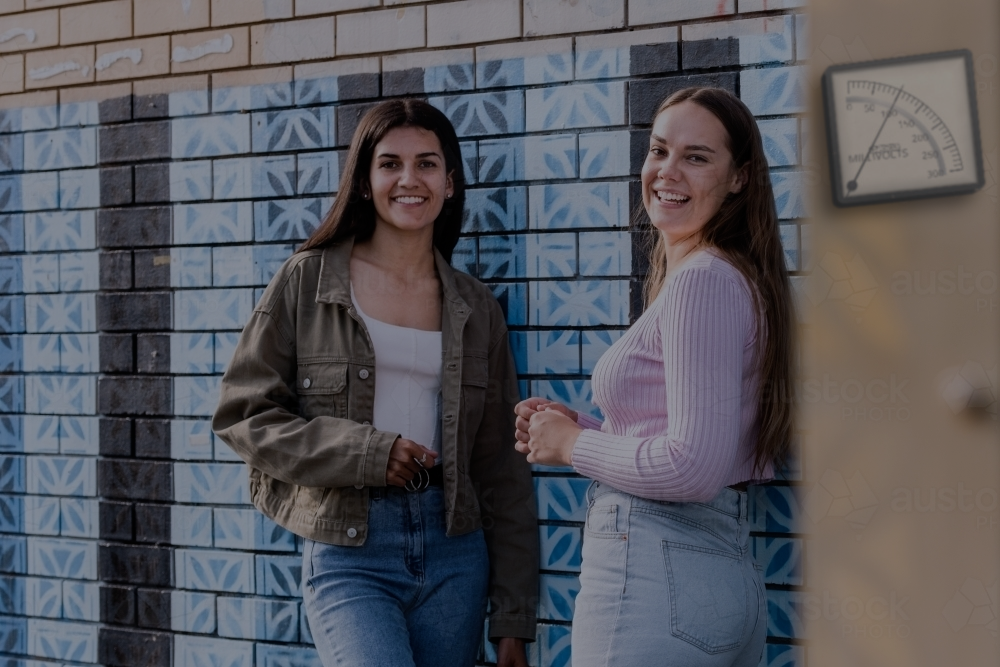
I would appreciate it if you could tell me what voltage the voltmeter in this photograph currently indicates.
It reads 100 mV
